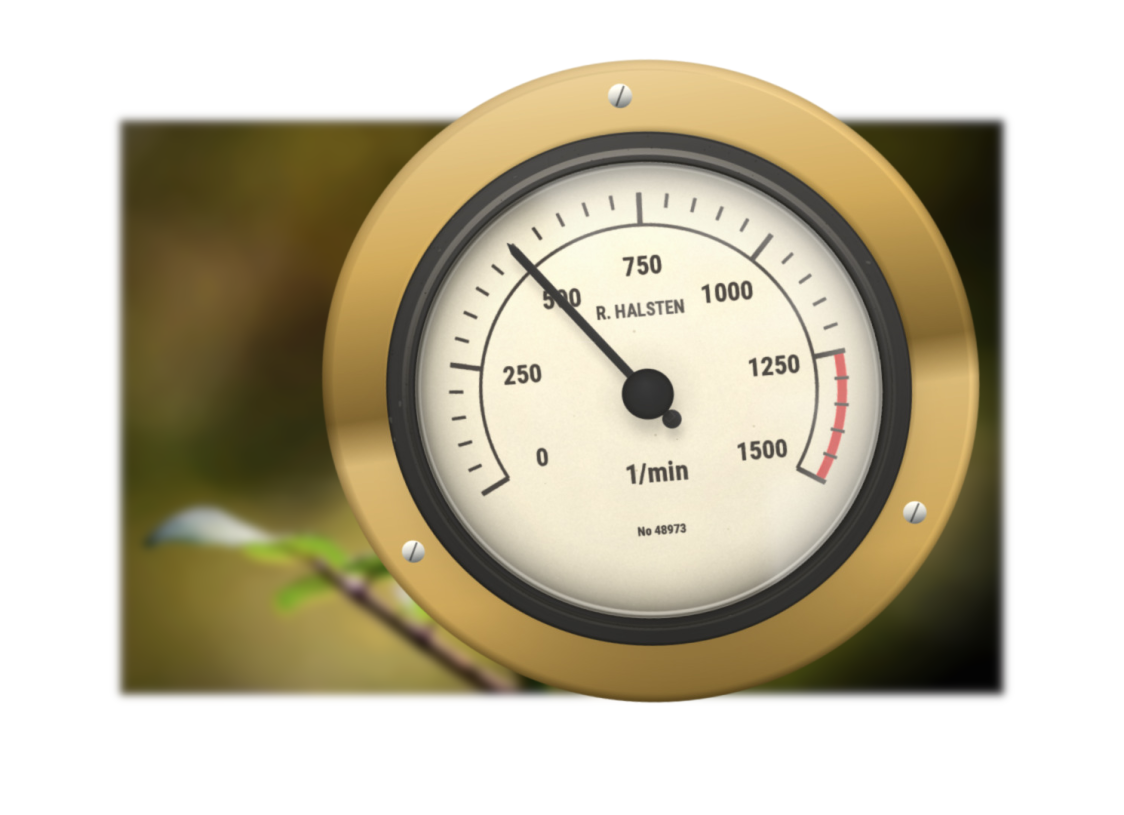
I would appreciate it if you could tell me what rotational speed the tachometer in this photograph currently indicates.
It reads 500 rpm
